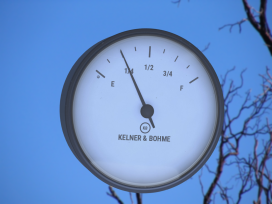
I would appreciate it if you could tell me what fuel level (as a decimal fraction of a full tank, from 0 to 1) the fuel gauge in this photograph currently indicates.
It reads 0.25
